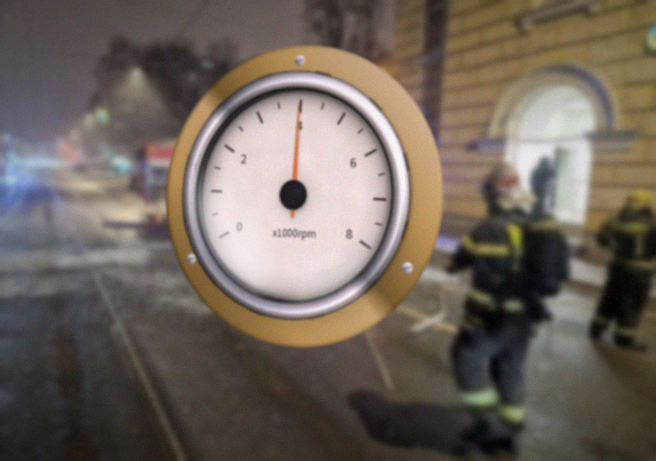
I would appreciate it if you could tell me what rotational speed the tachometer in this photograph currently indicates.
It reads 4000 rpm
